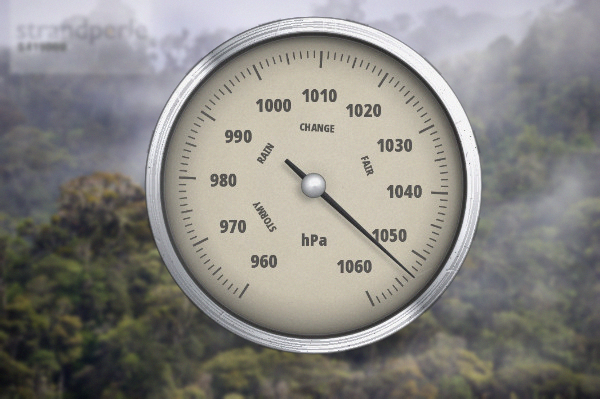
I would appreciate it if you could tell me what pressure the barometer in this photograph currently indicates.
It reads 1053 hPa
